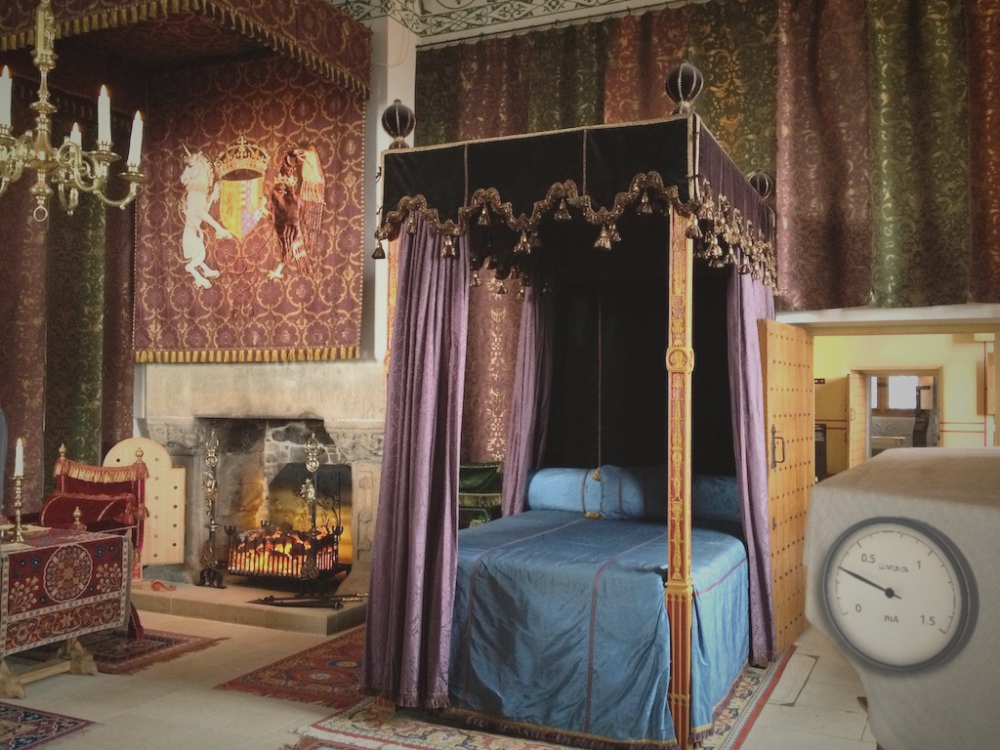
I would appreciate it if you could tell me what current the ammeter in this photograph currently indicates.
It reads 0.3 mA
